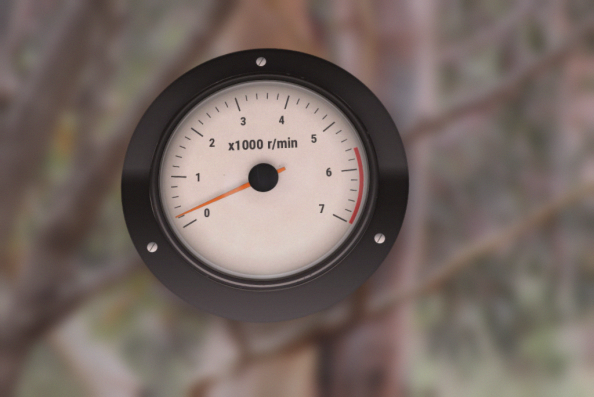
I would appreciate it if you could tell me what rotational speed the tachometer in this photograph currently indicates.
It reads 200 rpm
